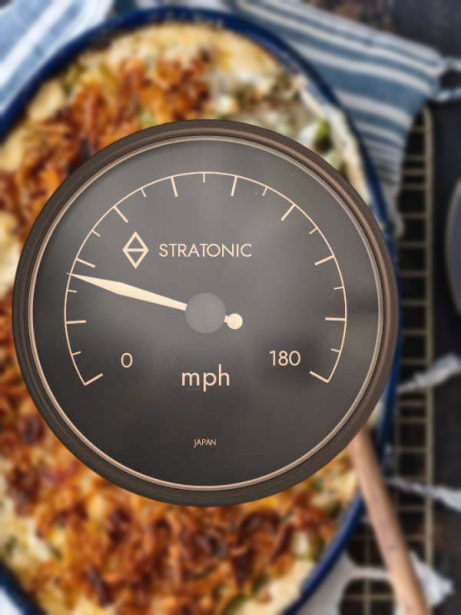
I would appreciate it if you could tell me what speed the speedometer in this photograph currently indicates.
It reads 35 mph
